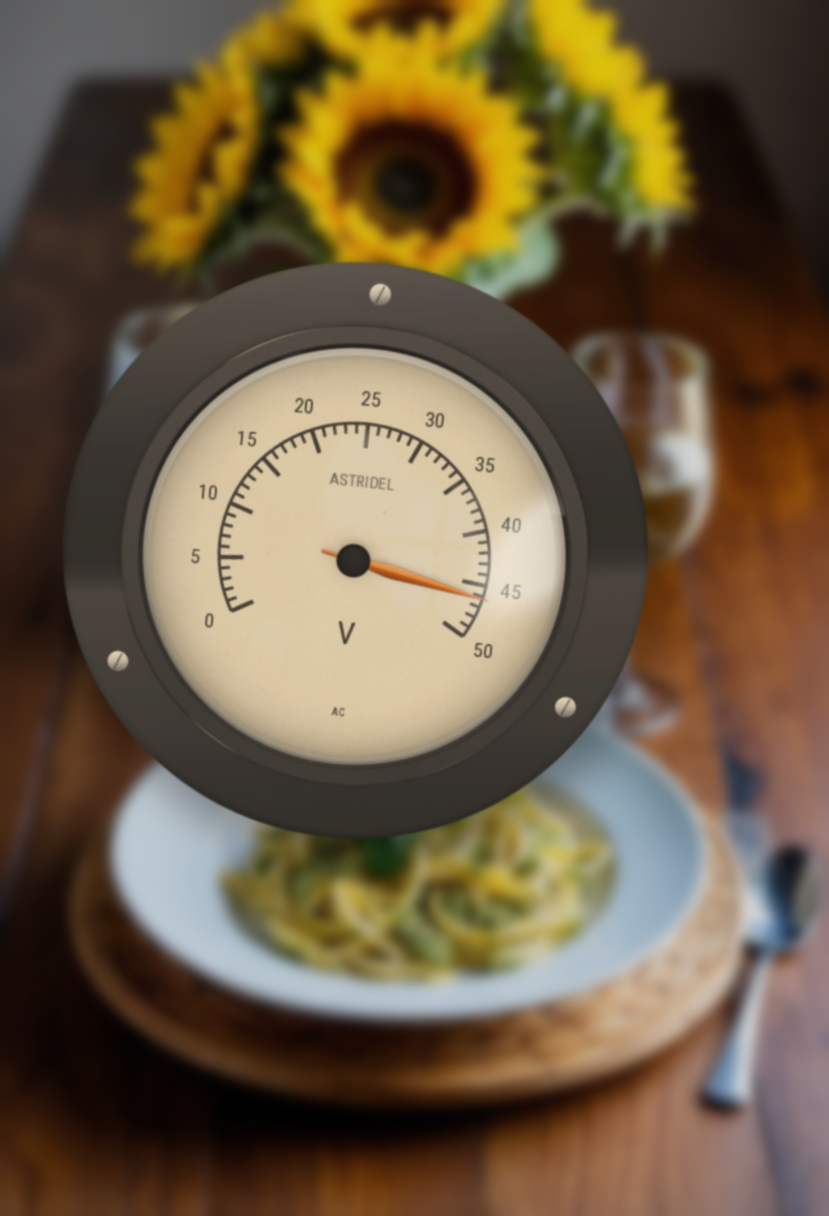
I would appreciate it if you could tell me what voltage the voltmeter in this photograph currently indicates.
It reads 46 V
